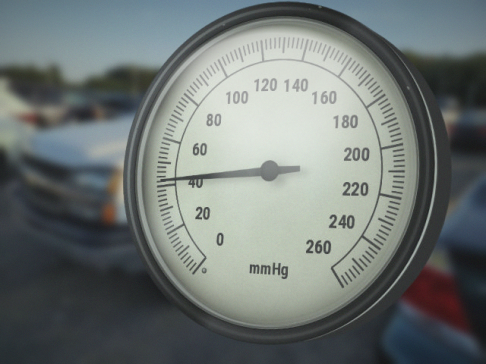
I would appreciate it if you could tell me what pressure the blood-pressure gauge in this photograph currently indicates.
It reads 42 mmHg
